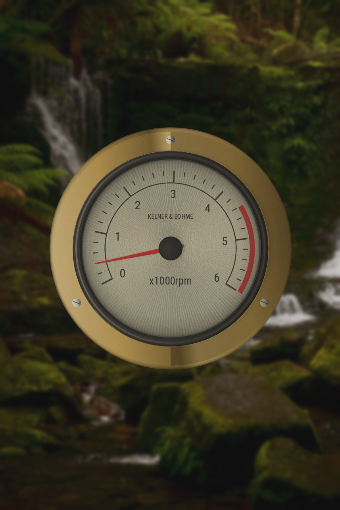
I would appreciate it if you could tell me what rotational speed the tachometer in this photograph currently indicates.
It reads 400 rpm
